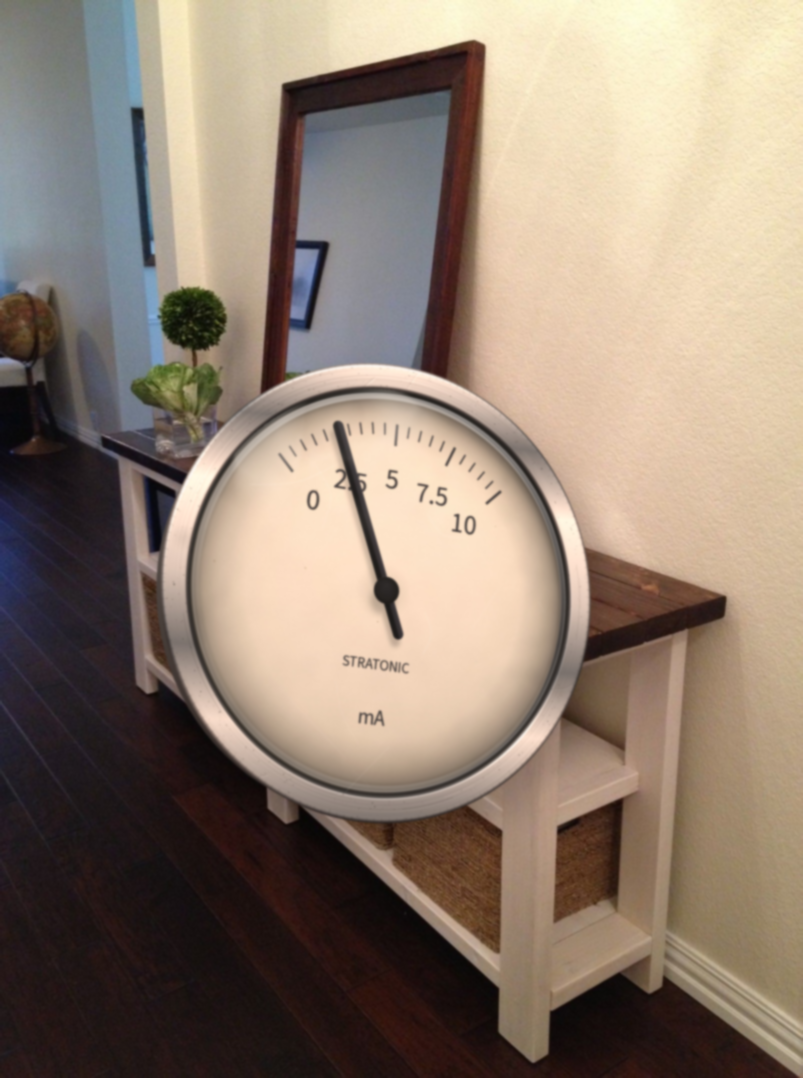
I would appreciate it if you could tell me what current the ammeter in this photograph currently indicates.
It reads 2.5 mA
